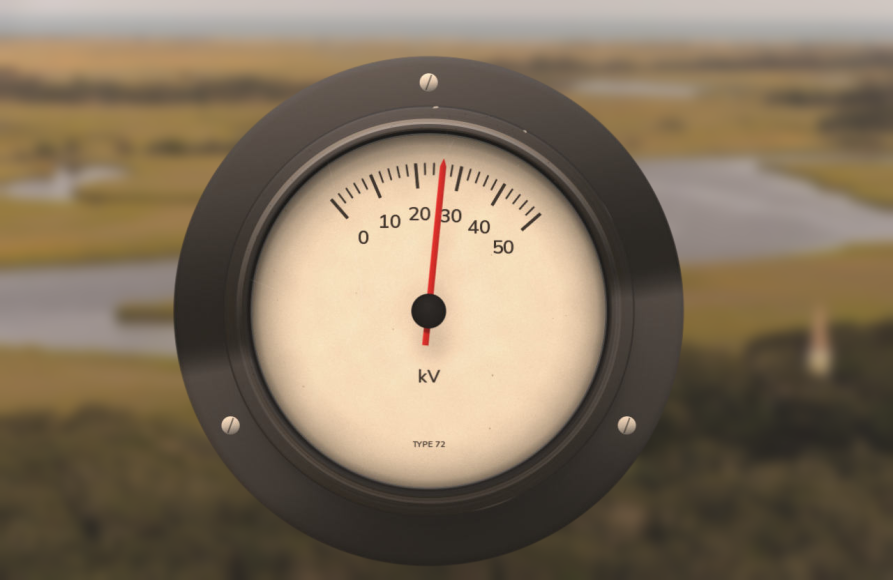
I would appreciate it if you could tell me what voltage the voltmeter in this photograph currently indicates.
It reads 26 kV
